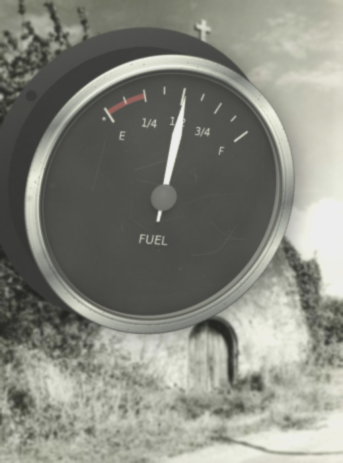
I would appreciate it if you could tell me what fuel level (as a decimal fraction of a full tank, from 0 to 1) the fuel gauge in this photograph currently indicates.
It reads 0.5
